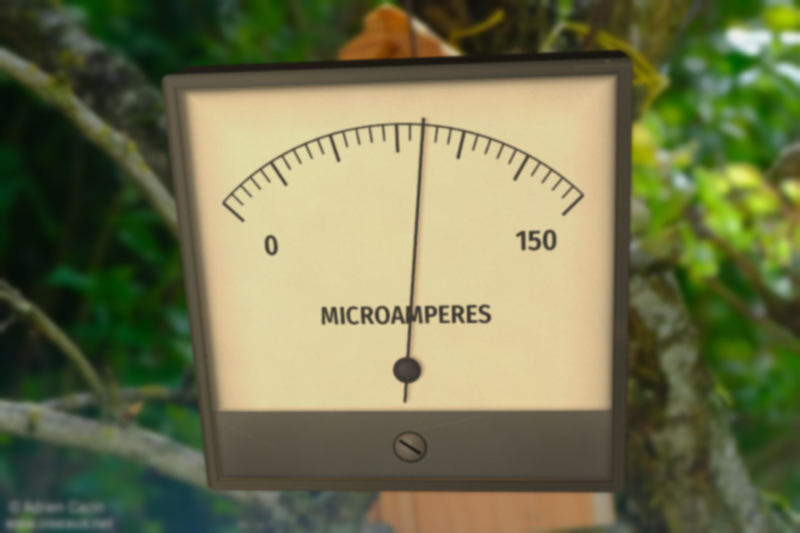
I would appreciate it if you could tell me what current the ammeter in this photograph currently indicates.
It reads 85 µA
